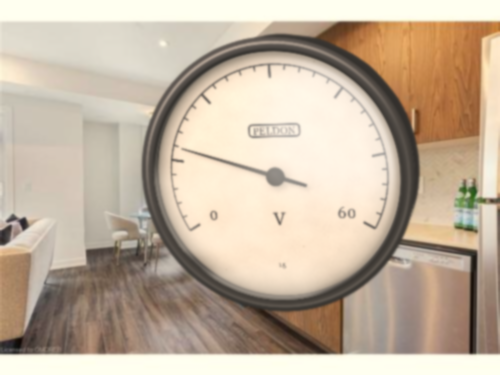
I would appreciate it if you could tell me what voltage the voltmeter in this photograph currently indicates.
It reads 12 V
